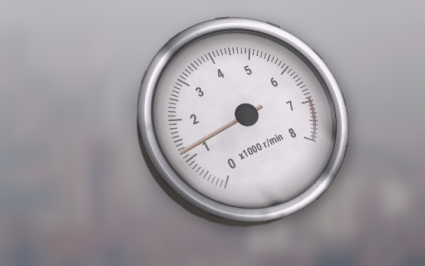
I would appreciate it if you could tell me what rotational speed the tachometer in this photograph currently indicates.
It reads 1200 rpm
